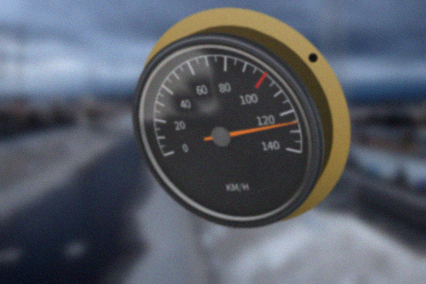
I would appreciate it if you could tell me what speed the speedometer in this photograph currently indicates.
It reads 125 km/h
